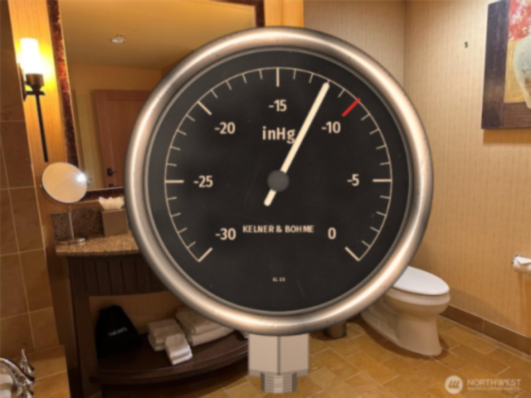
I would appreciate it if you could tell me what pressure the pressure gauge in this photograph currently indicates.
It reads -12 inHg
